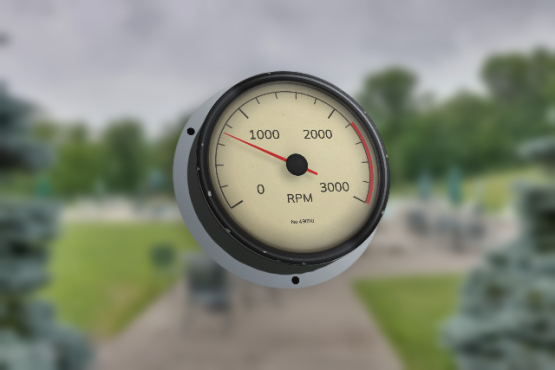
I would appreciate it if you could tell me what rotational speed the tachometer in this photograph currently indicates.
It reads 700 rpm
